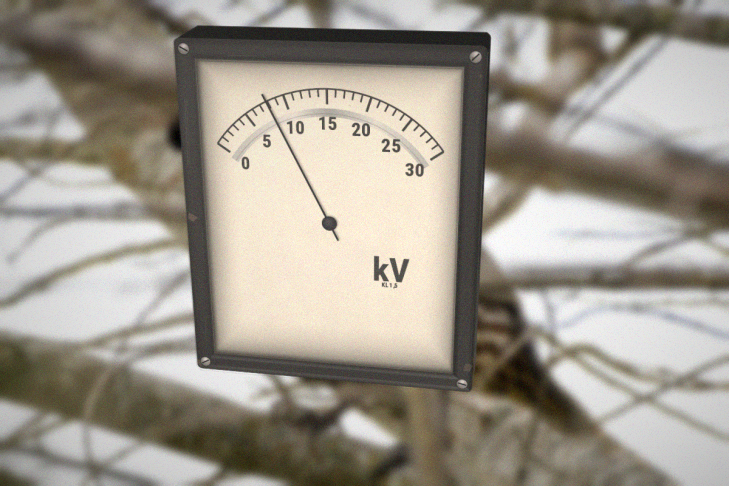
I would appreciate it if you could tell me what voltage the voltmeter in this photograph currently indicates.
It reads 8 kV
